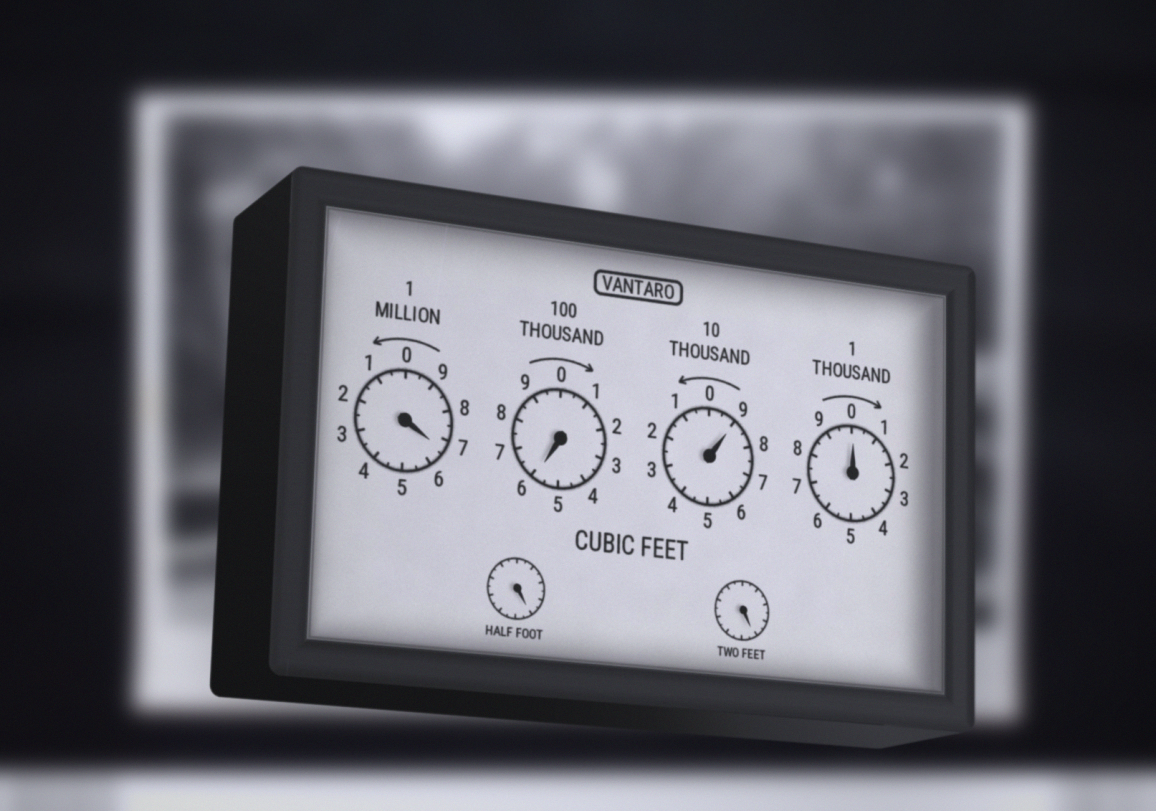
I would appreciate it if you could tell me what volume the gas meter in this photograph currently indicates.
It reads 659000 ft³
